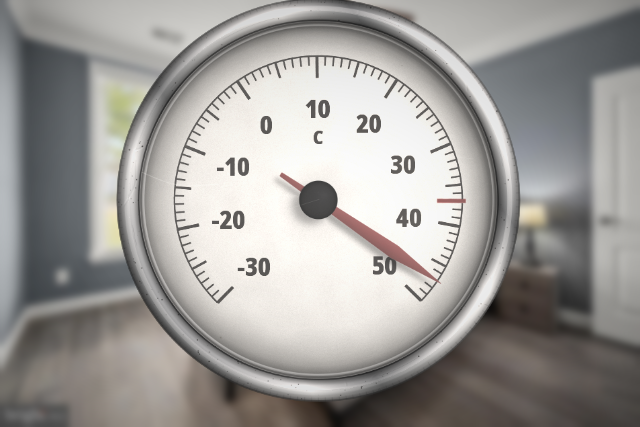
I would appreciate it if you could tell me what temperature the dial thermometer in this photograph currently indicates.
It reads 47 °C
